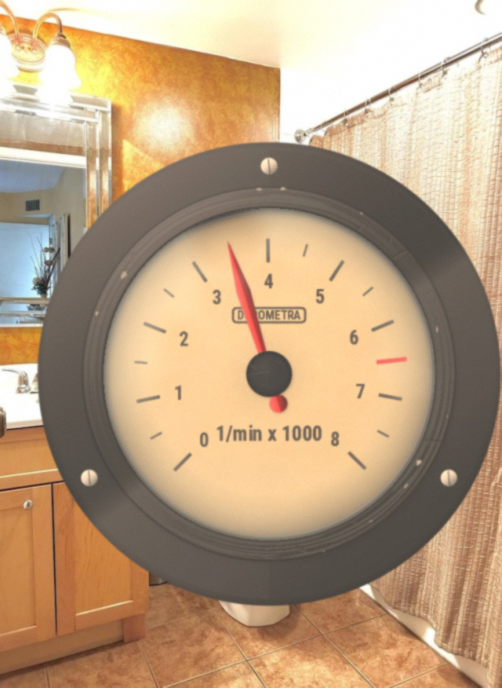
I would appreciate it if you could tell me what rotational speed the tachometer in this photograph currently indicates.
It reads 3500 rpm
